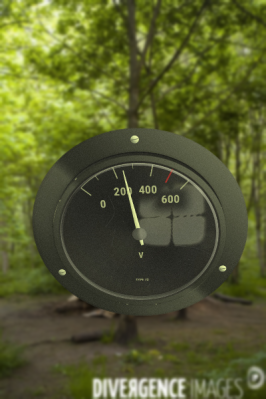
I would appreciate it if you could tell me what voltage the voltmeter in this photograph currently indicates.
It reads 250 V
